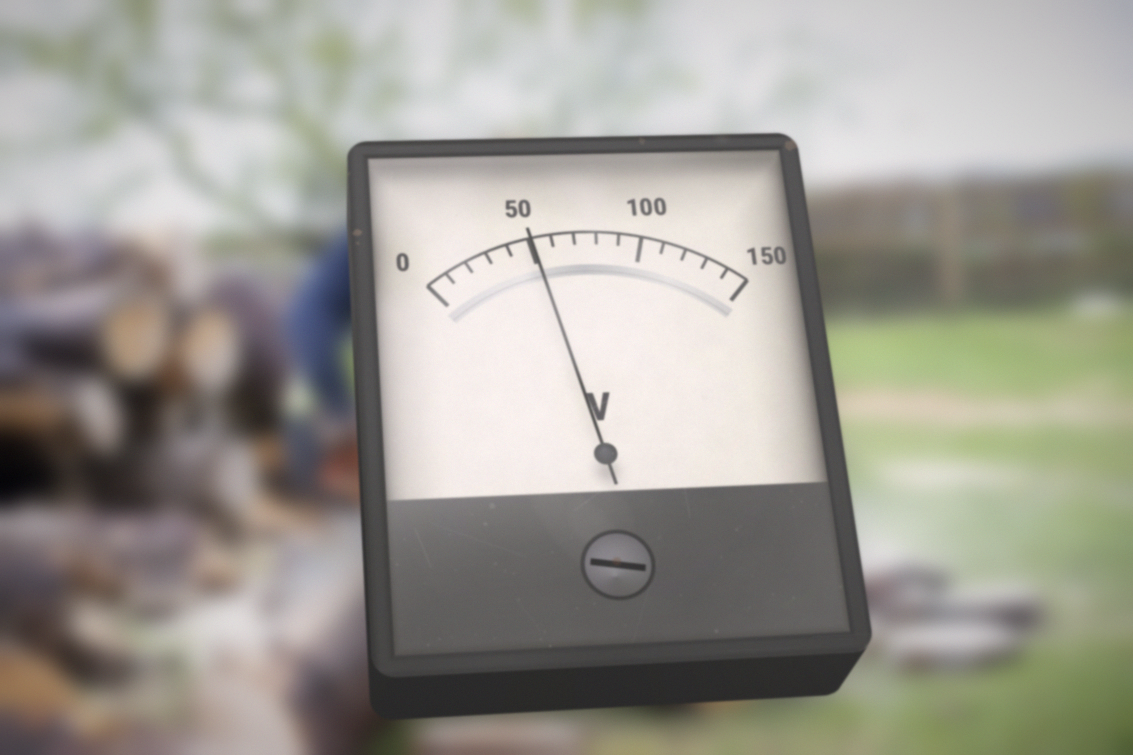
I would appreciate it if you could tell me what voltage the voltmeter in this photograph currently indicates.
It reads 50 V
